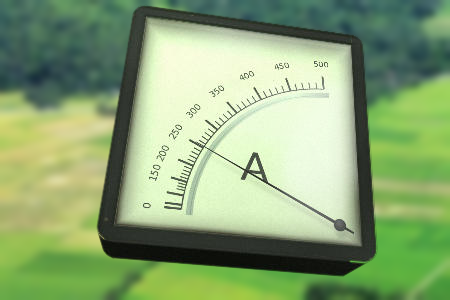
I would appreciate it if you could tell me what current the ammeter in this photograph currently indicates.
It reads 250 A
